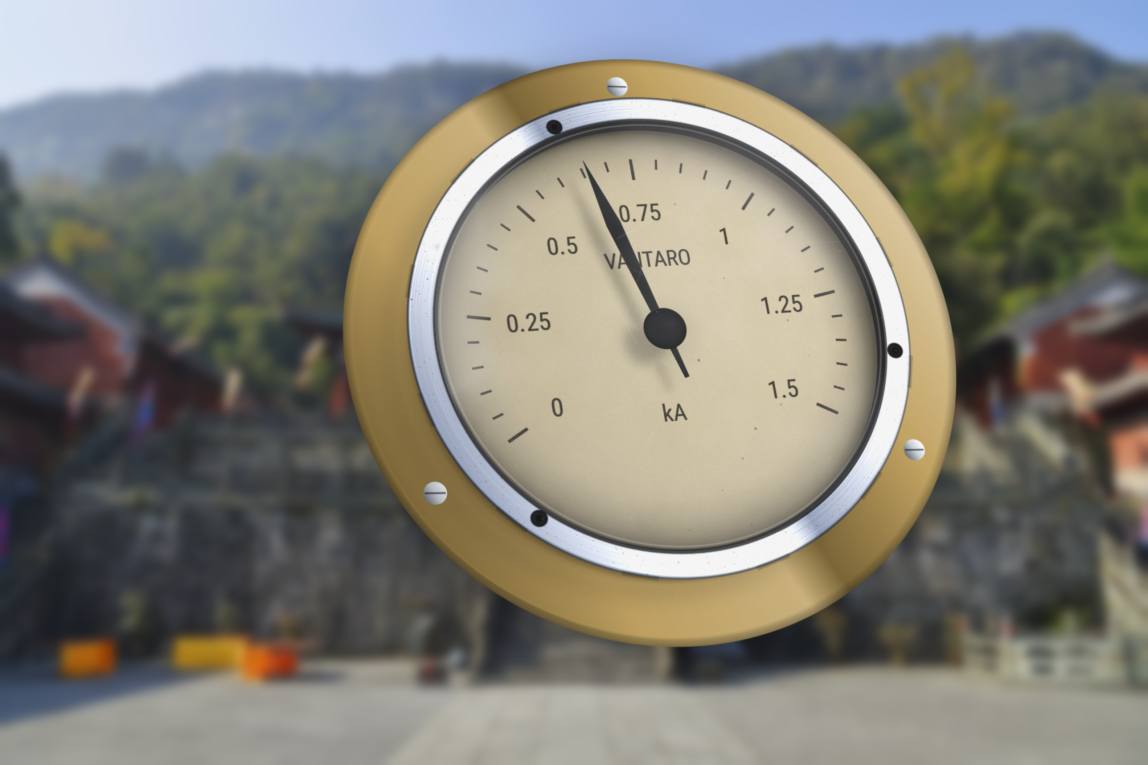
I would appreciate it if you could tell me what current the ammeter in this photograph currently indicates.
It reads 0.65 kA
